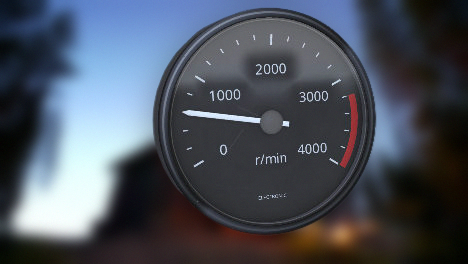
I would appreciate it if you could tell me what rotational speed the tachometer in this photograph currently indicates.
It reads 600 rpm
